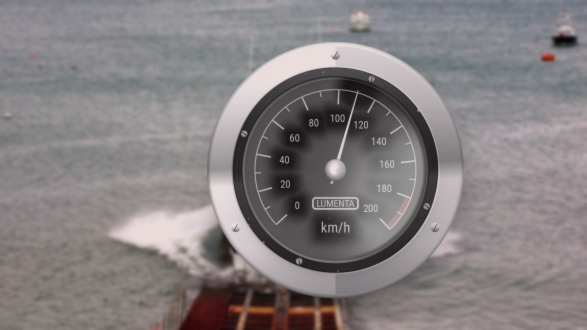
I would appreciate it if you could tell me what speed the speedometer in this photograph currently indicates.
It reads 110 km/h
